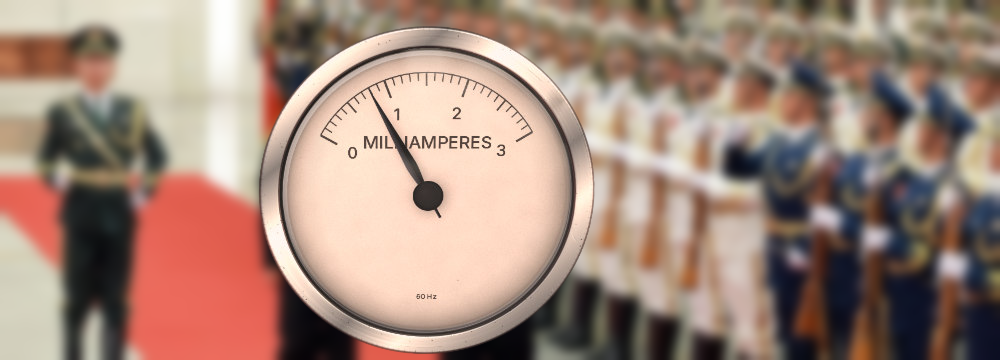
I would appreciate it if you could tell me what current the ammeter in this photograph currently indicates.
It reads 0.8 mA
